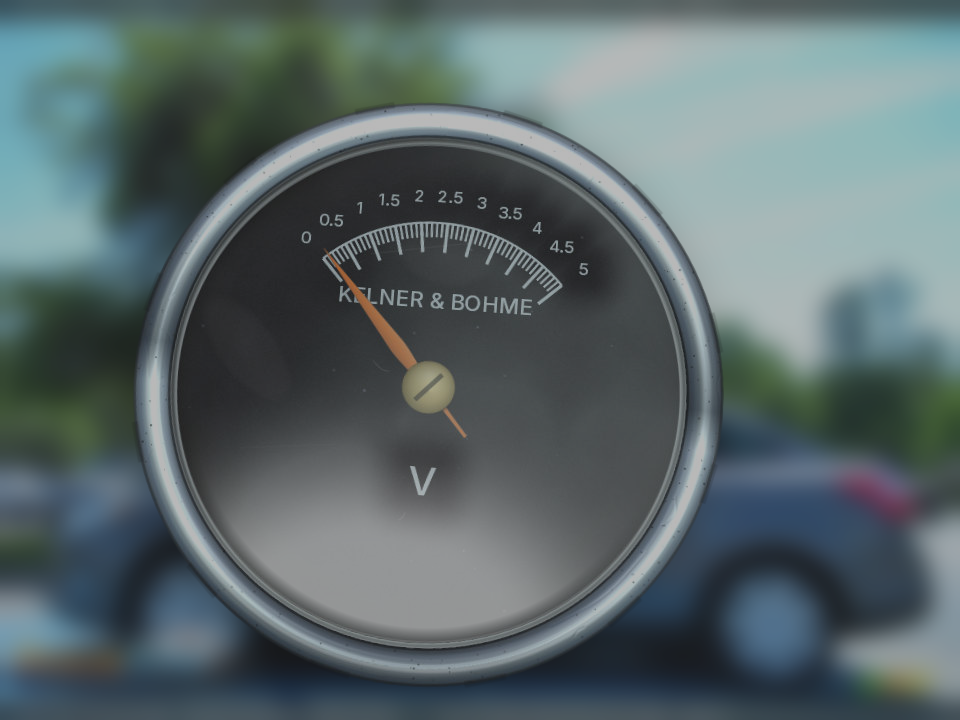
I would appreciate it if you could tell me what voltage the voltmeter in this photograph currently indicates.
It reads 0.1 V
